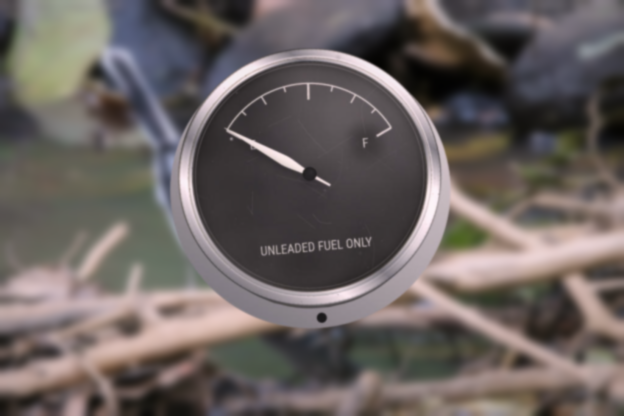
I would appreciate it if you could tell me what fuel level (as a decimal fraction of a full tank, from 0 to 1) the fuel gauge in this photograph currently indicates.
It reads 0
